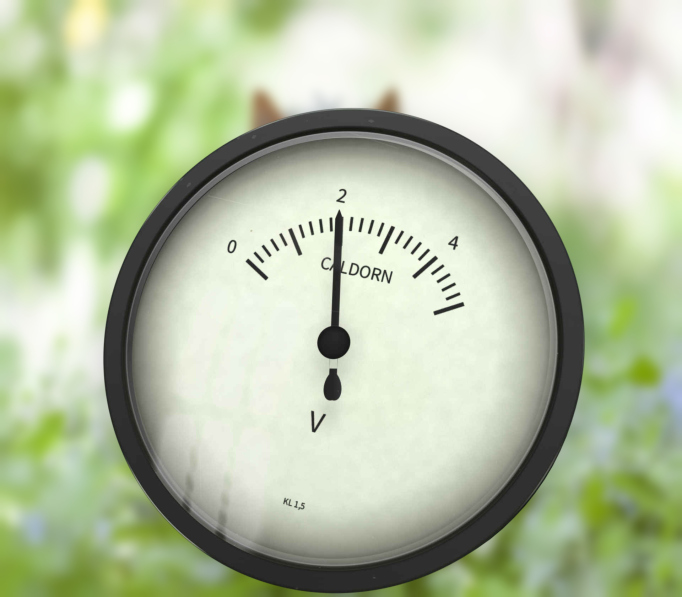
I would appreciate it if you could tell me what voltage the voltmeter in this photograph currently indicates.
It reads 2 V
